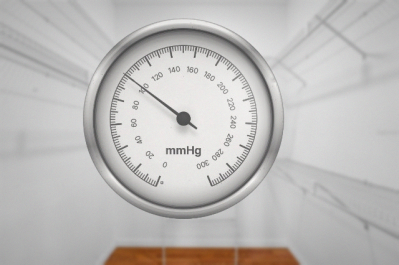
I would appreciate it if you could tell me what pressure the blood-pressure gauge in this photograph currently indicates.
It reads 100 mmHg
